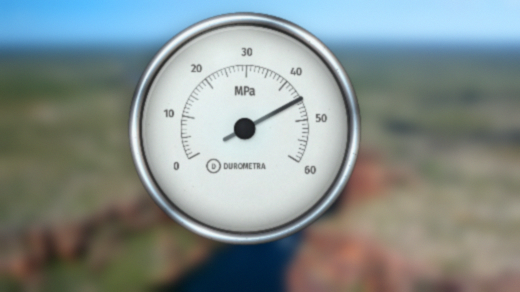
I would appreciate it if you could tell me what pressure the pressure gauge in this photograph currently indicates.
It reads 45 MPa
